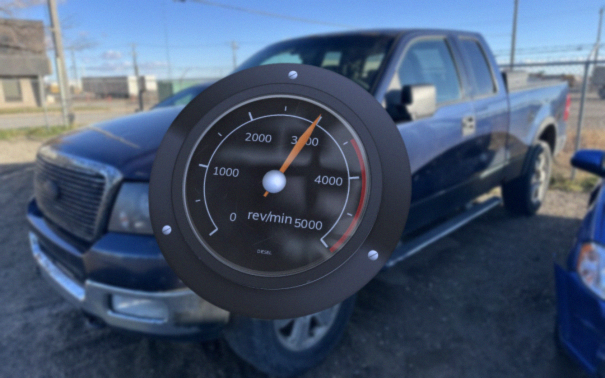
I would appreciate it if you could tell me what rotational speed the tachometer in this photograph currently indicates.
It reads 3000 rpm
